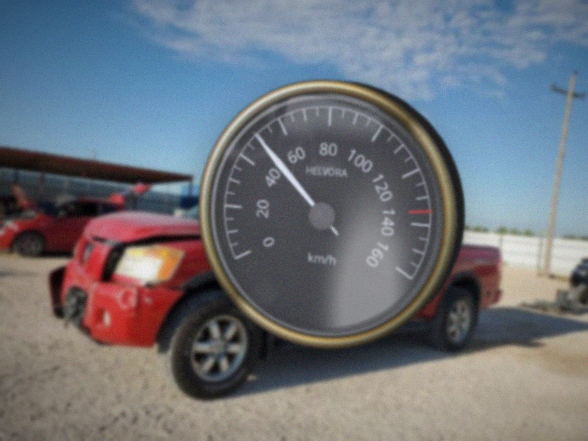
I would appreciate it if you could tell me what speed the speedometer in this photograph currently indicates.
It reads 50 km/h
